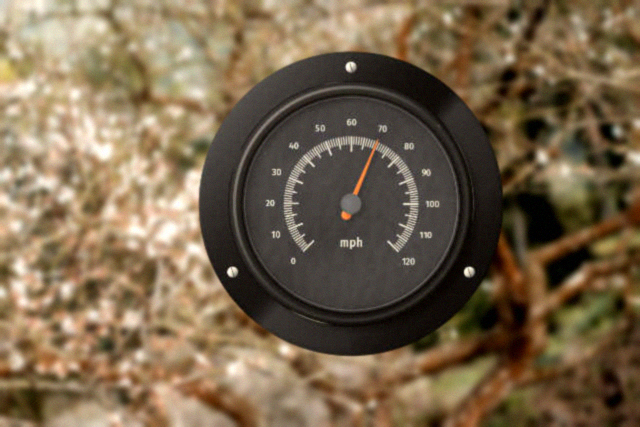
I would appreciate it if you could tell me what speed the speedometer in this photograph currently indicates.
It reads 70 mph
